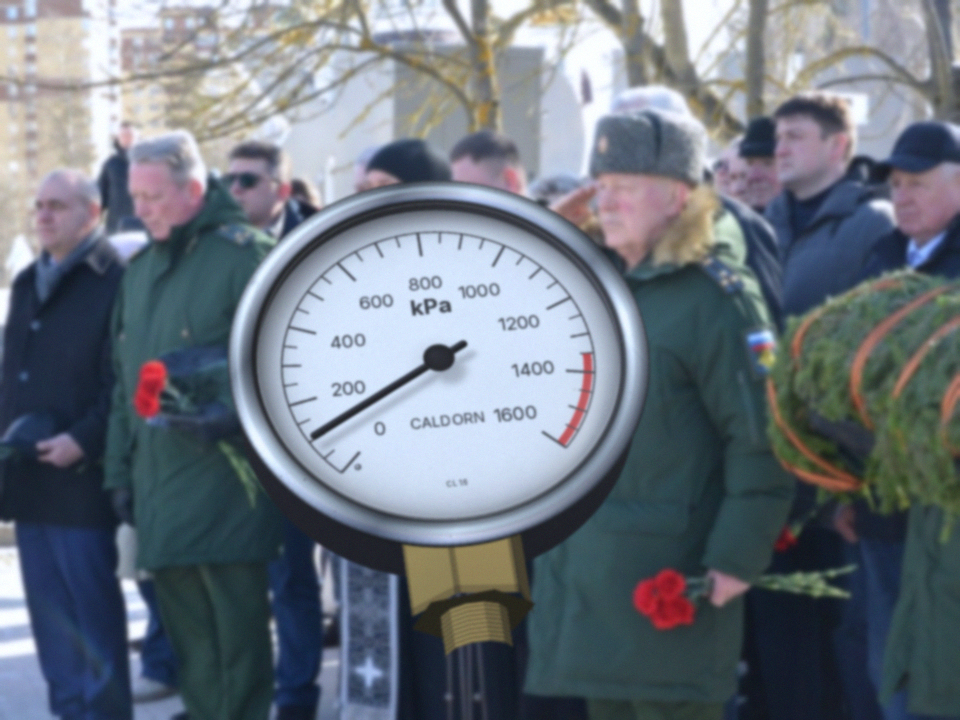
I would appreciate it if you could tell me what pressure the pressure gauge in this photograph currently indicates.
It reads 100 kPa
